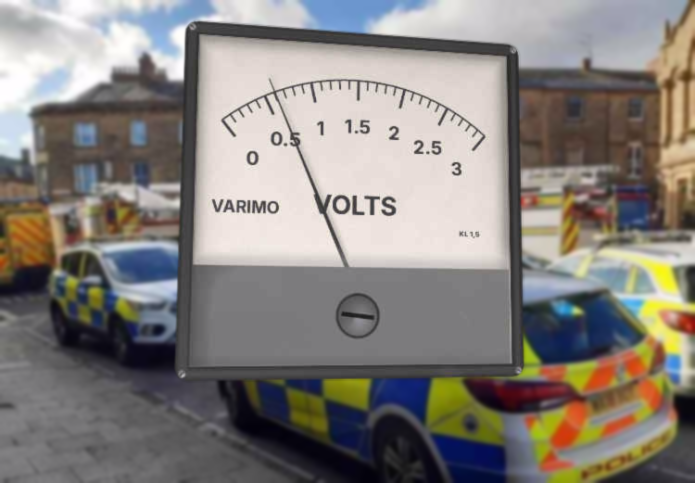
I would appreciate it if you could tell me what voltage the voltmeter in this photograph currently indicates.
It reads 0.6 V
